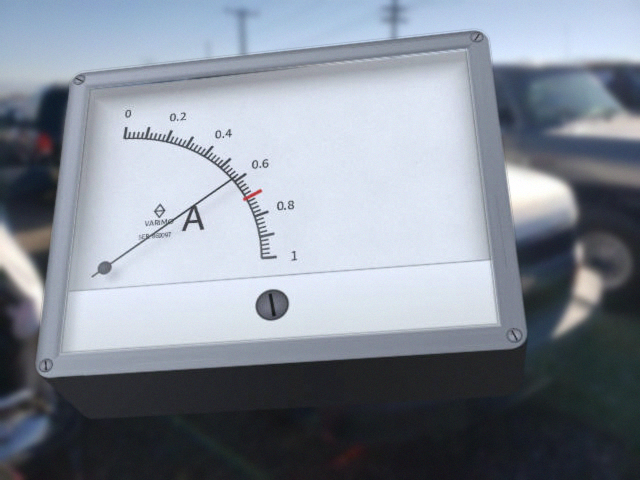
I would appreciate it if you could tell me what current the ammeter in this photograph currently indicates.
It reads 0.6 A
